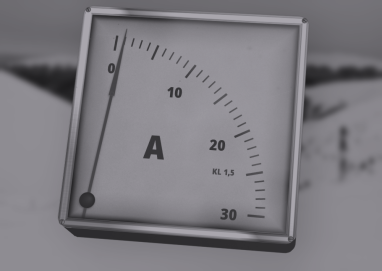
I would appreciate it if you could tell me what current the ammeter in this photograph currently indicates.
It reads 1 A
